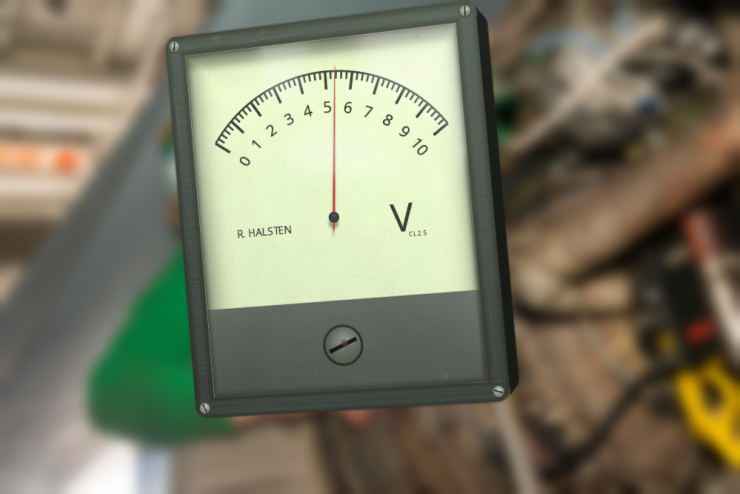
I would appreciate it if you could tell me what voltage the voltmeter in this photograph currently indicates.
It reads 5.4 V
